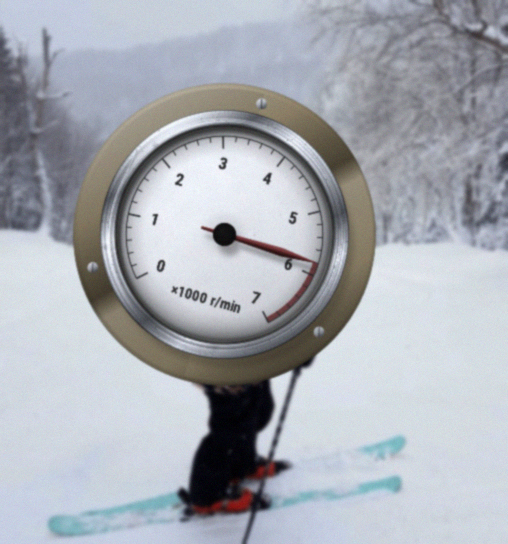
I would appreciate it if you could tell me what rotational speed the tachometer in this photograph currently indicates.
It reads 5800 rpm
